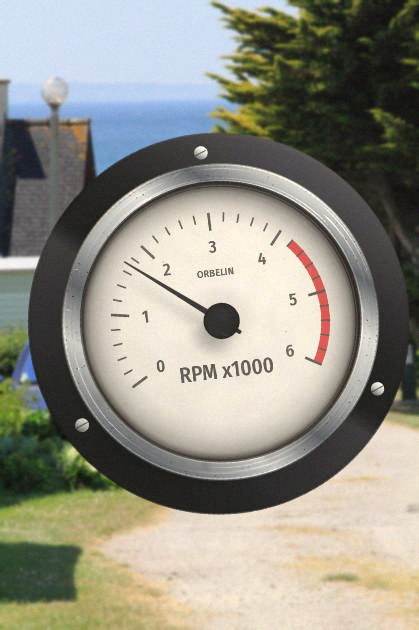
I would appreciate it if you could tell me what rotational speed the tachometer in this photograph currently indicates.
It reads 1700 rpm
